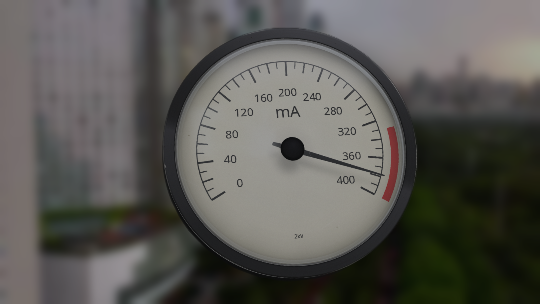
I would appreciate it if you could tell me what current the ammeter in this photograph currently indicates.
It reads 380 mA
